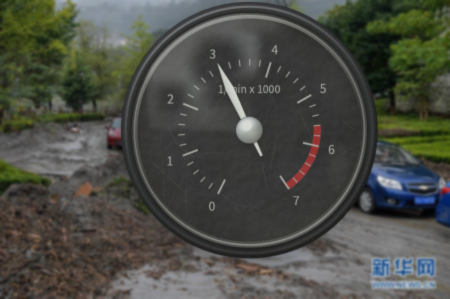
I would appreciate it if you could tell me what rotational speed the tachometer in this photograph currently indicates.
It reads 3000 rpm
